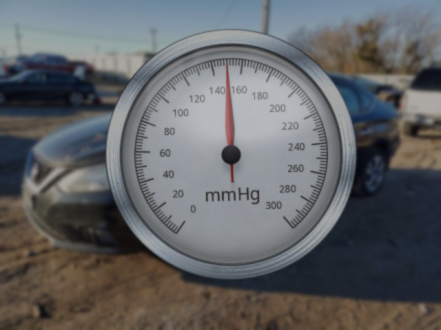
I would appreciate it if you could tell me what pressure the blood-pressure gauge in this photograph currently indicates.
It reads 150 mmHg
